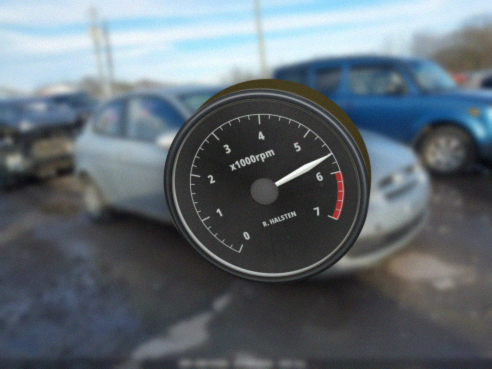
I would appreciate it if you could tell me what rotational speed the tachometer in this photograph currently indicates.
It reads 5600 rpm
